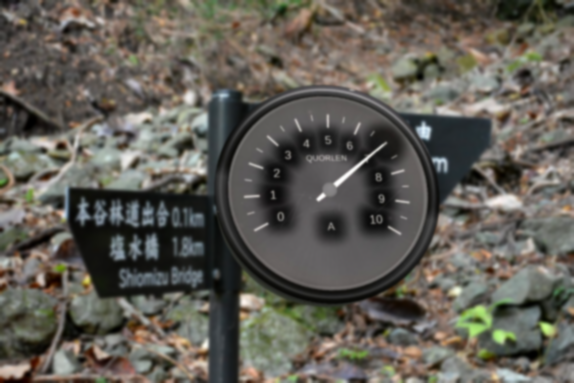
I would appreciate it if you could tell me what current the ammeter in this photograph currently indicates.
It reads 7 A
